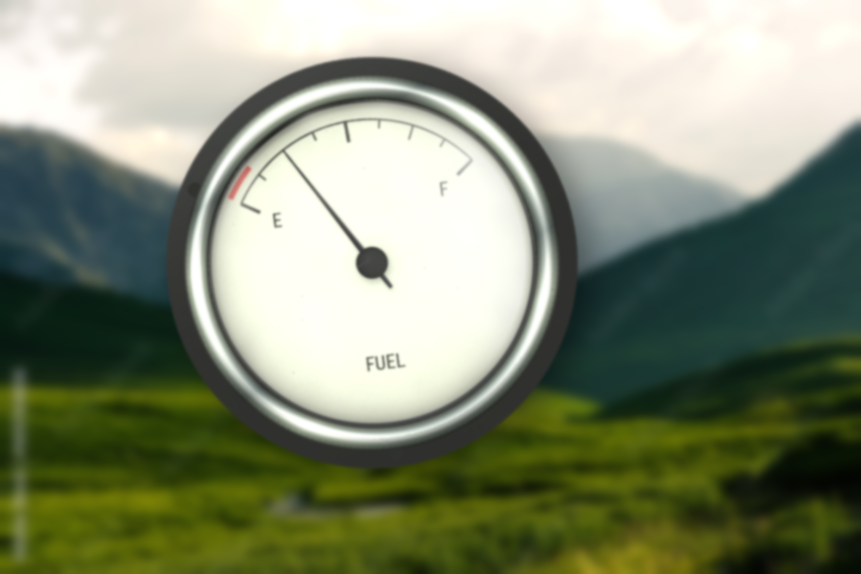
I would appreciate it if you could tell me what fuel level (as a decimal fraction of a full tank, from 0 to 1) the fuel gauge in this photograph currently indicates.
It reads 0.25
